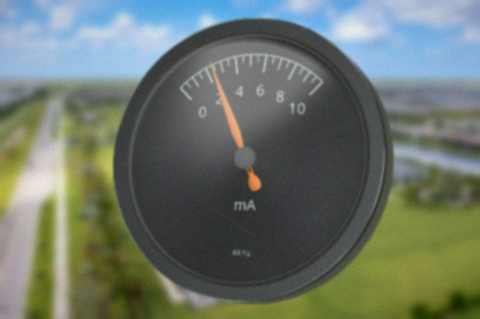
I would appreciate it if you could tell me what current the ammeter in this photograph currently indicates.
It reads 2.5 mA
